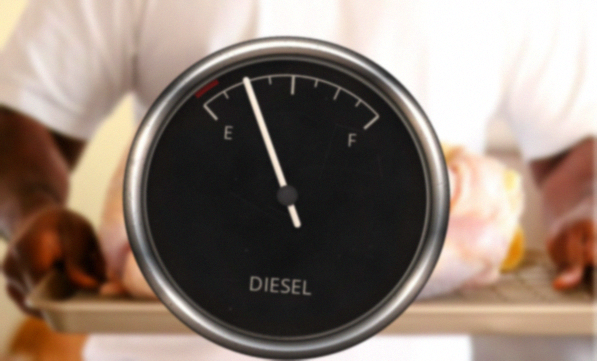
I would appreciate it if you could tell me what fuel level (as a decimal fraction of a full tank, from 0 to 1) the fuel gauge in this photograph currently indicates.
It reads 0.25
